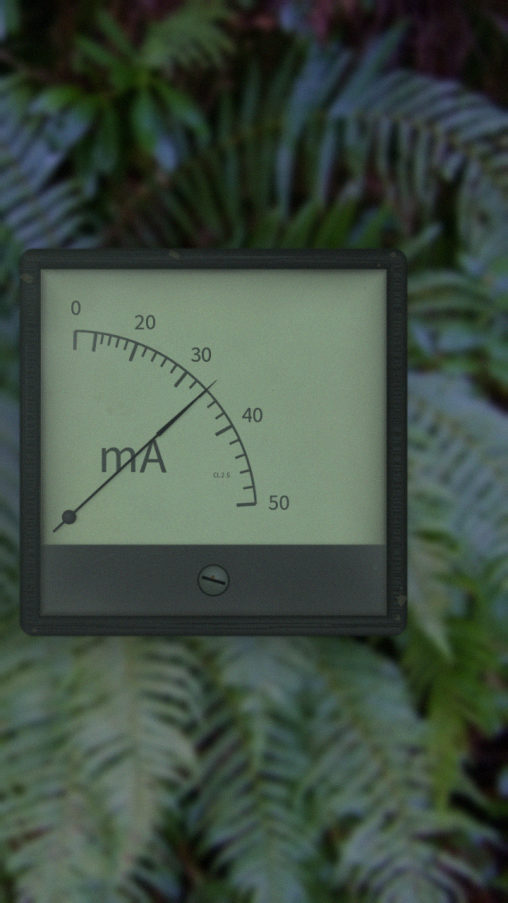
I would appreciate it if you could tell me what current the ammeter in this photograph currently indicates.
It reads 34 mA
